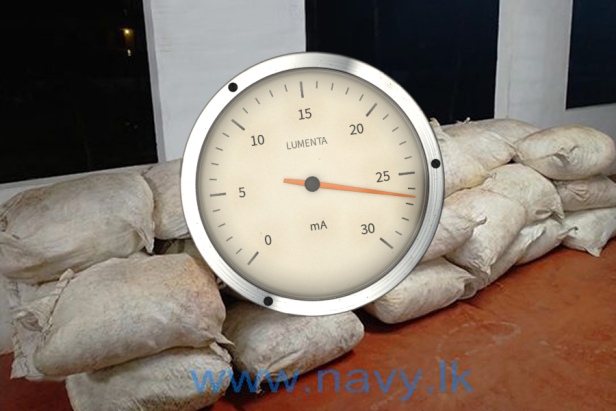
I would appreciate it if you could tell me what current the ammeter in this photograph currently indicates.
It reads 26.5 mA
